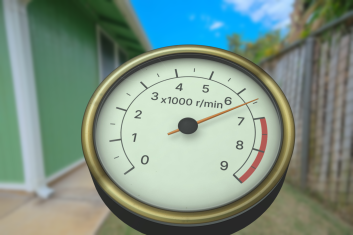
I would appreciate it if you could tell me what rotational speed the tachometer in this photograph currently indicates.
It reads 6500 rpm
